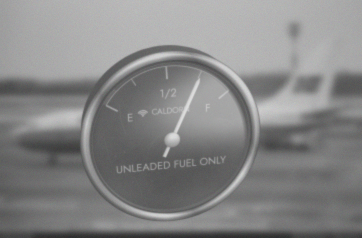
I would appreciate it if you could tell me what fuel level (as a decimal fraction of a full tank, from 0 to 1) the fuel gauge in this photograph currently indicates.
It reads 0.75
